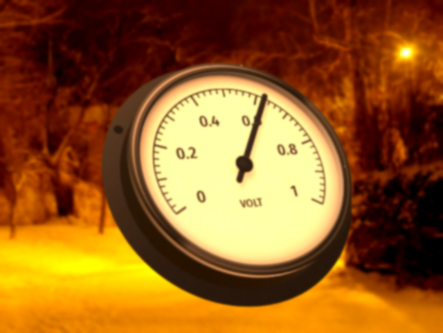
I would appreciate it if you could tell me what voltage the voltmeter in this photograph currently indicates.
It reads 0.62 V
